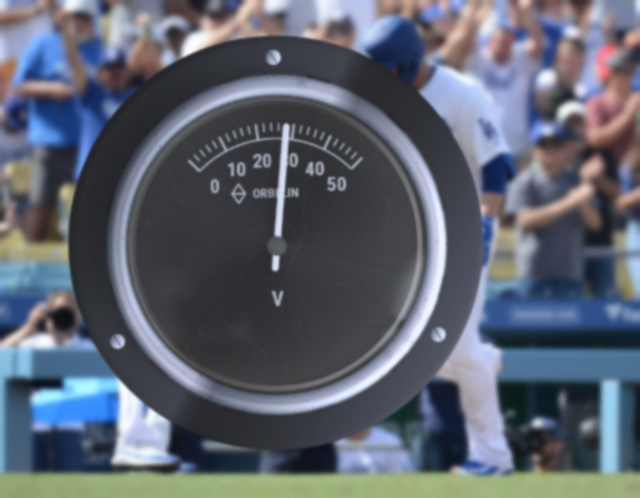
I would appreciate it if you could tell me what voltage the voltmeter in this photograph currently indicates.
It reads 28 V
